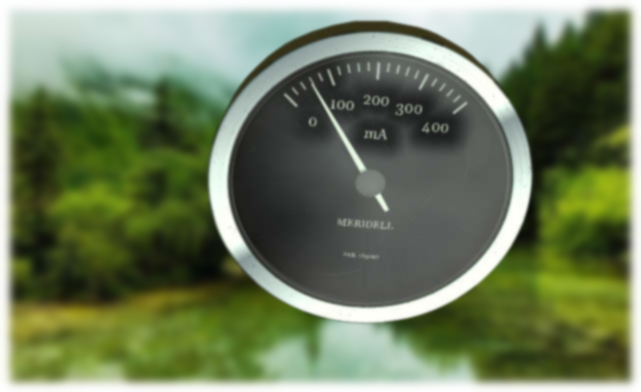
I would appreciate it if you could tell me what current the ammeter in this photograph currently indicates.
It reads 60 mA
